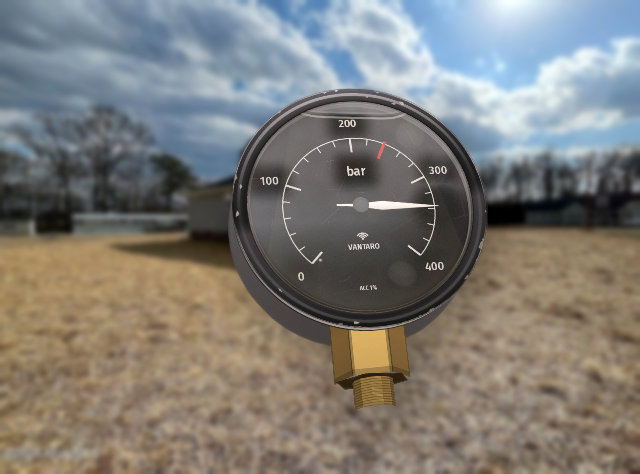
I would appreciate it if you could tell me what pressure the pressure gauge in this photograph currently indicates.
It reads 340 bar
